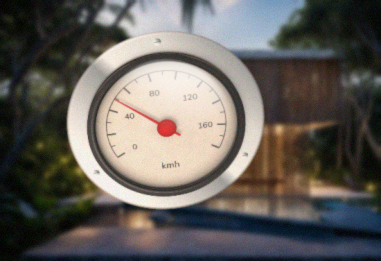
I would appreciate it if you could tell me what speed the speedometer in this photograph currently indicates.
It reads 50 km/h
